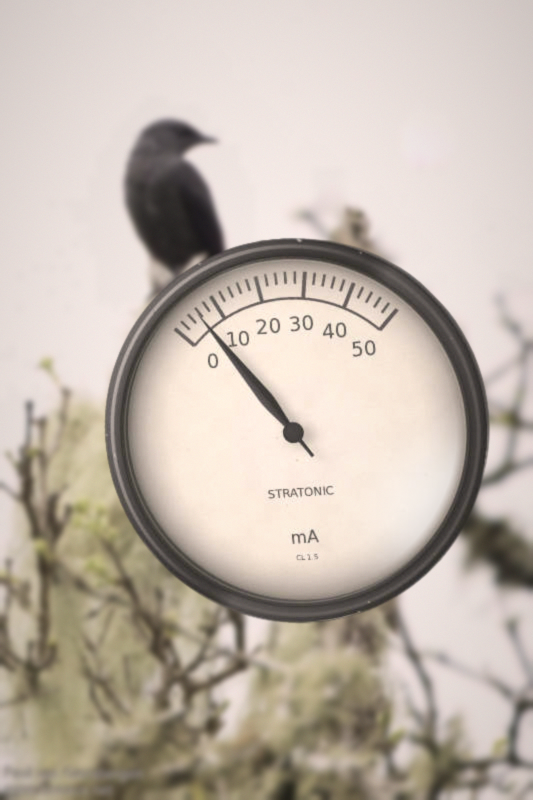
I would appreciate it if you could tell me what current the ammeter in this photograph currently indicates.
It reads 6 mA
